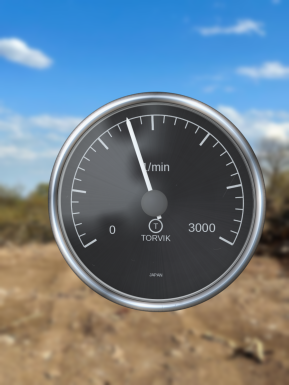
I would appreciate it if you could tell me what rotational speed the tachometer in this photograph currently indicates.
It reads 1300 rpm
